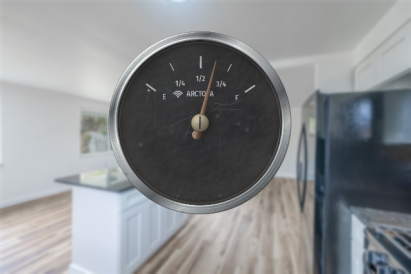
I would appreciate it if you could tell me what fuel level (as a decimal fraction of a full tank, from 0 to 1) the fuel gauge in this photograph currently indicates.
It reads 0.625
